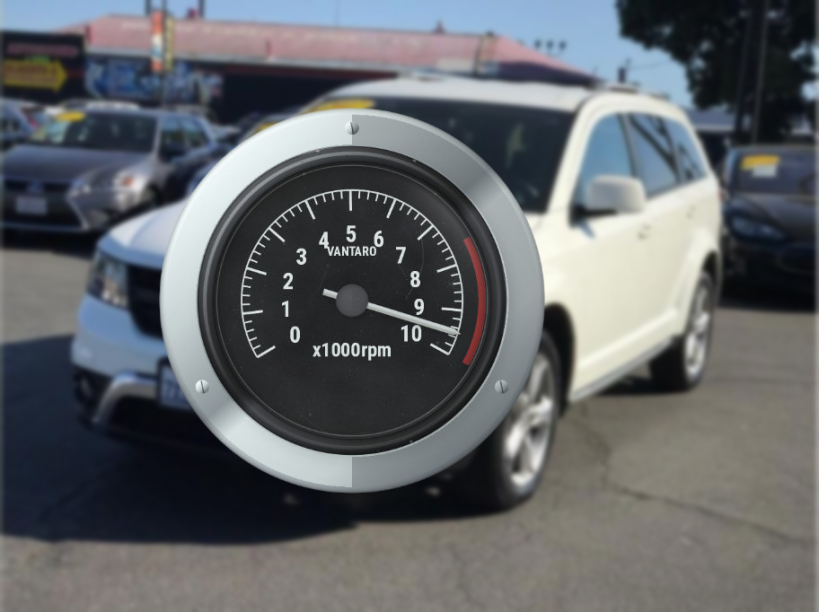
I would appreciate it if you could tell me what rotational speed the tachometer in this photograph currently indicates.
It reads 9500 rpm
